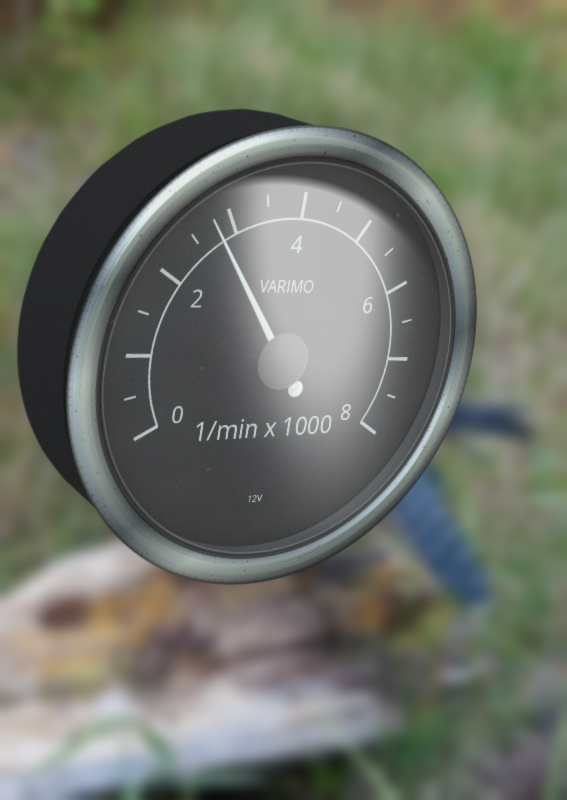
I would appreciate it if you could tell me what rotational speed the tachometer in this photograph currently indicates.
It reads 2750 rpm
